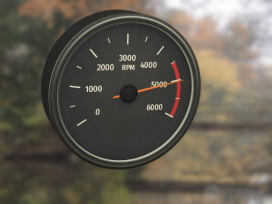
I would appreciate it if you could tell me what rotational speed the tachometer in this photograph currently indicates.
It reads 5000 rpm
